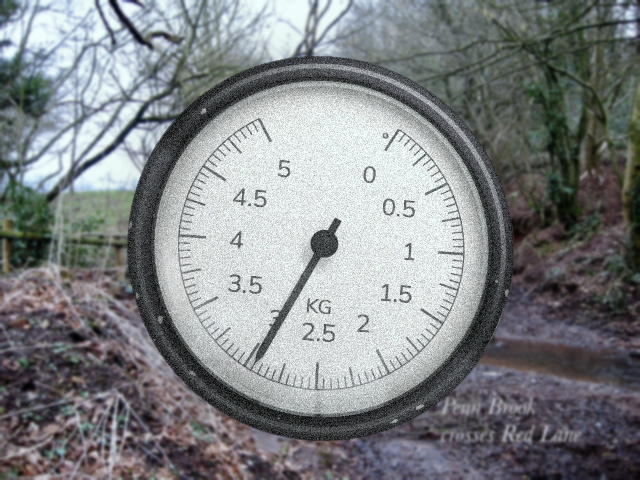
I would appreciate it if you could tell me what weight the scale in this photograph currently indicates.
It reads 2.95 kg
